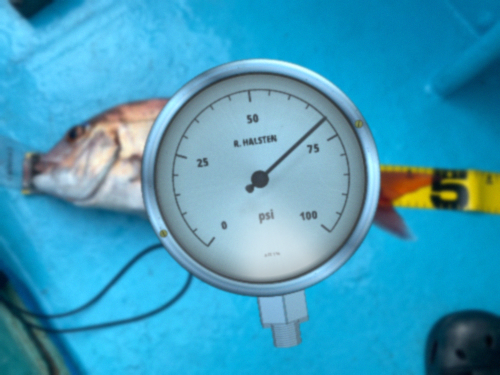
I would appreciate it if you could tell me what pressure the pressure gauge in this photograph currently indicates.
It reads 70 psi
